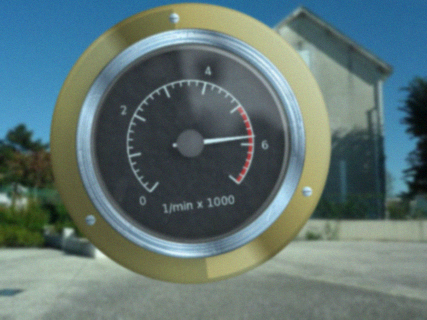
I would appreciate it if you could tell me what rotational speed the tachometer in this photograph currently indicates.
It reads 5800 rpm
